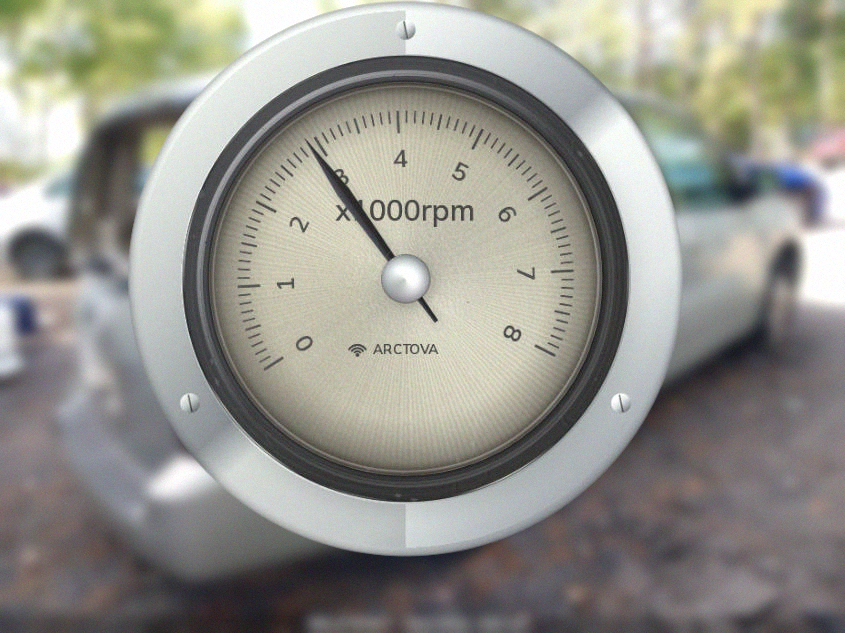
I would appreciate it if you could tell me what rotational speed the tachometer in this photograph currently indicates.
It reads 2900 rpm
